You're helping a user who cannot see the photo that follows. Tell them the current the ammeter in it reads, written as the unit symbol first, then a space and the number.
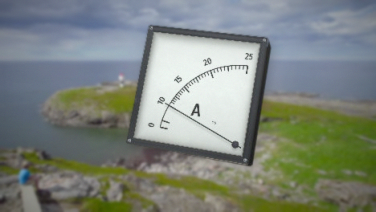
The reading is A 10
